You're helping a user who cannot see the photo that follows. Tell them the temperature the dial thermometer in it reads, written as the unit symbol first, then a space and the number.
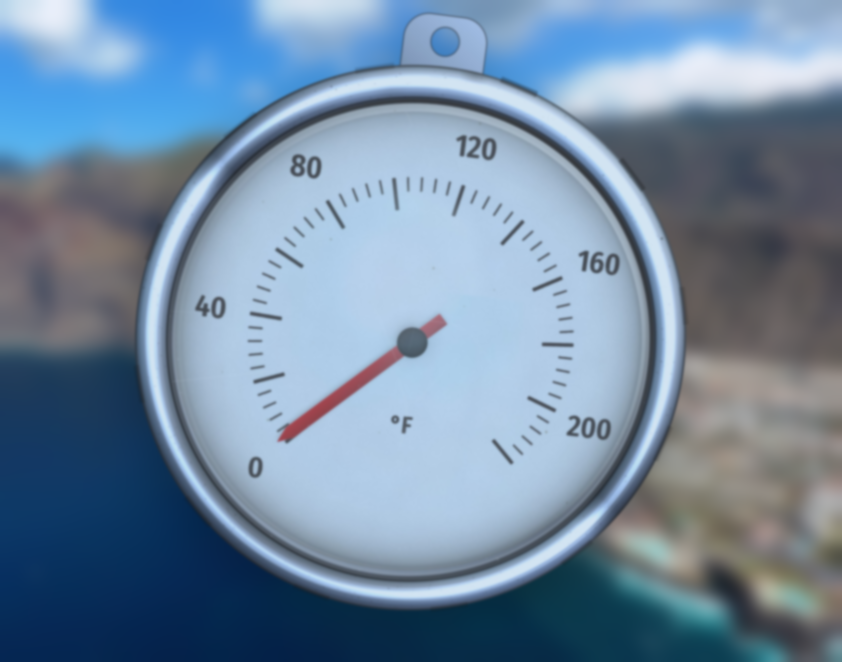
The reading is °F 2
